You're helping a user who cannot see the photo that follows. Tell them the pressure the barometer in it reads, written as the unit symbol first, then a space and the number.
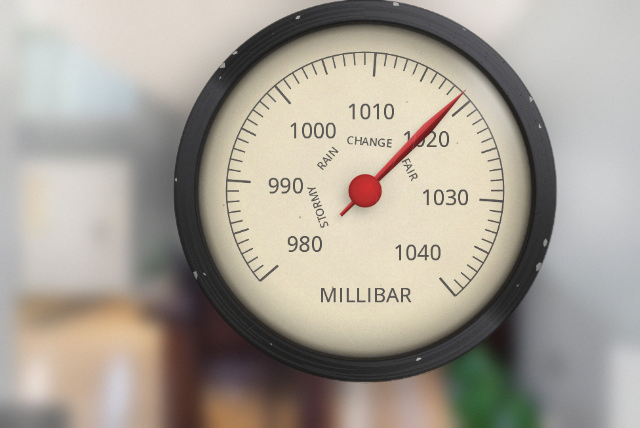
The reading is mbar 1019
